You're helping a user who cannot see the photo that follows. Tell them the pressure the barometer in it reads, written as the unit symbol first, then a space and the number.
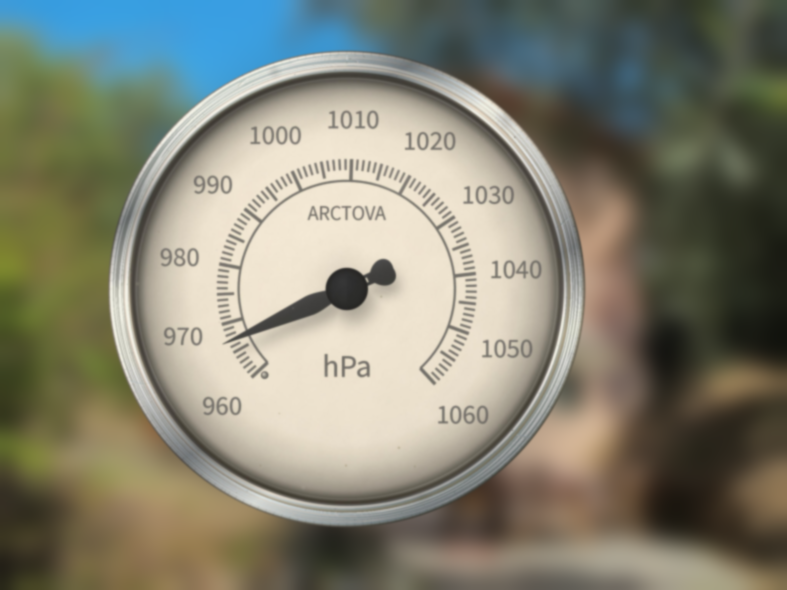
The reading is hPa 967
